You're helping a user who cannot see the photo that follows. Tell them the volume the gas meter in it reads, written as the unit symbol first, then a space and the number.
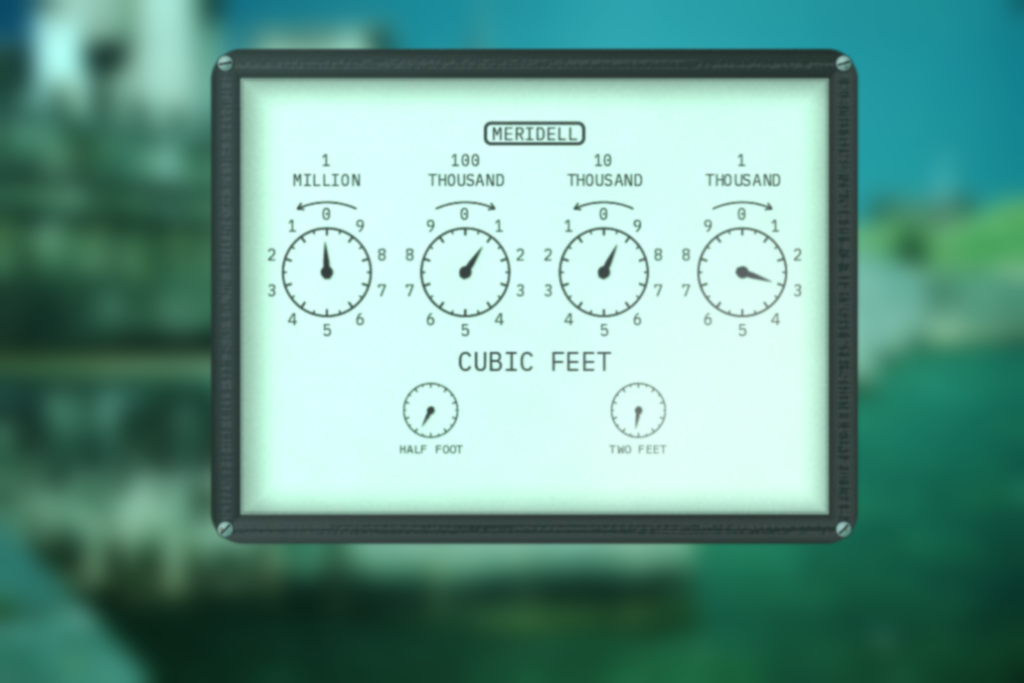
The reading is ft³ 9300
